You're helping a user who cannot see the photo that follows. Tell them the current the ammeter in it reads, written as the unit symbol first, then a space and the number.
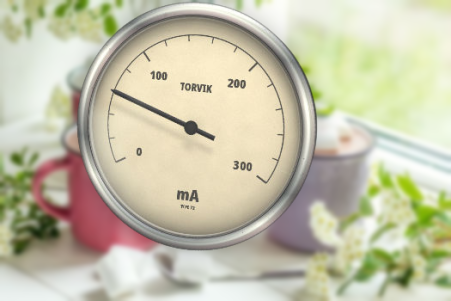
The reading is mA 60
